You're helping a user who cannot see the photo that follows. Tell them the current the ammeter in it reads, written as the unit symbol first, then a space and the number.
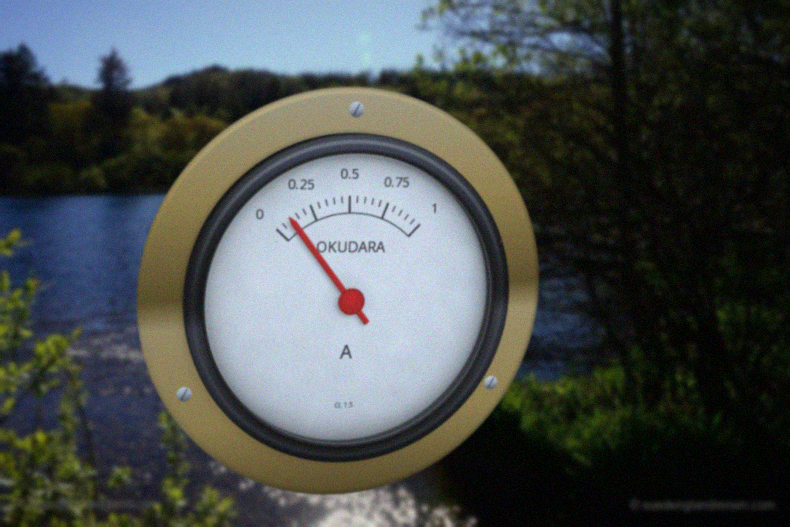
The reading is A 0.1
